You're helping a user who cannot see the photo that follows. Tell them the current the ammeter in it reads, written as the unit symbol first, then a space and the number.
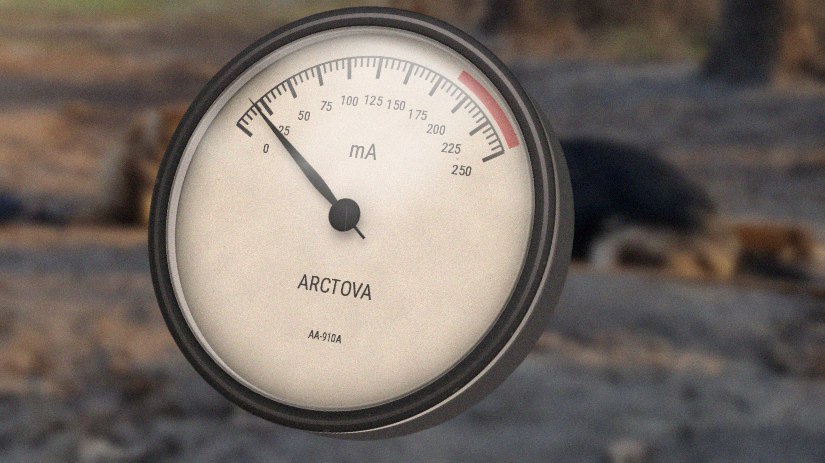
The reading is mA 20
